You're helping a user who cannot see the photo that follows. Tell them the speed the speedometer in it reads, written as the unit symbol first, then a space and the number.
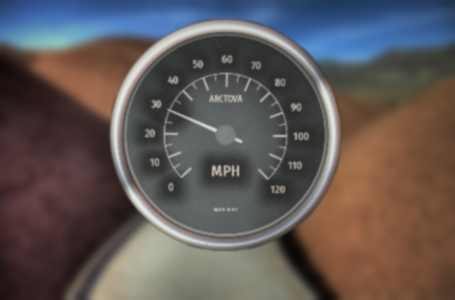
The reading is mph 30
